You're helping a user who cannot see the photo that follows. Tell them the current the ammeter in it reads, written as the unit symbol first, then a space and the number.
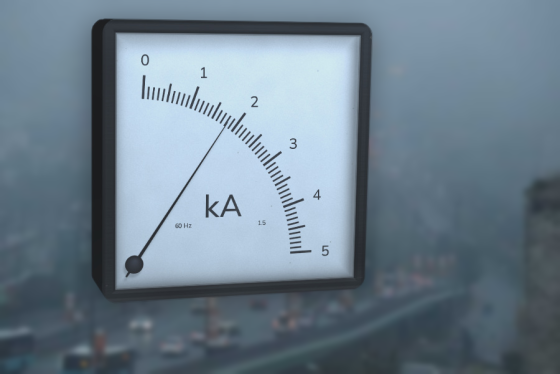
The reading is kA 1.8
